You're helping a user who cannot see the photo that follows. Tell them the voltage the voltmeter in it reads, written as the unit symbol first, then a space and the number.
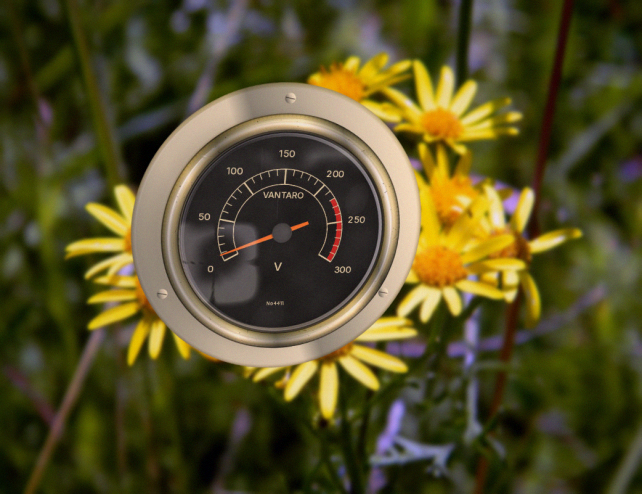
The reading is V 10
